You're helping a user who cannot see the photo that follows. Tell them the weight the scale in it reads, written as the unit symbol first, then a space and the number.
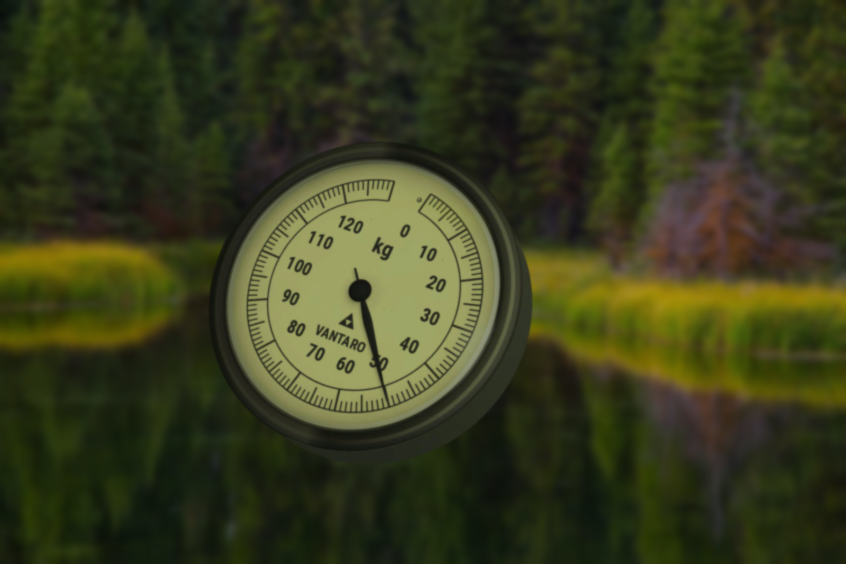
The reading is kg 50
